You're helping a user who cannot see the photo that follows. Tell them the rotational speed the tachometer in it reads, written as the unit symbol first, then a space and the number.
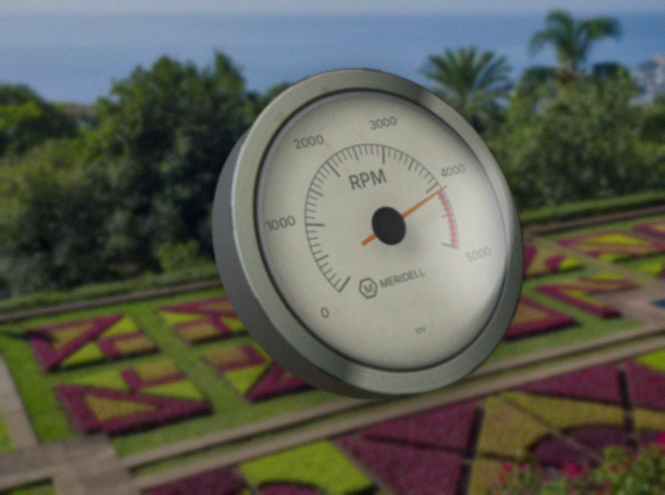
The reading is rpm 4100
